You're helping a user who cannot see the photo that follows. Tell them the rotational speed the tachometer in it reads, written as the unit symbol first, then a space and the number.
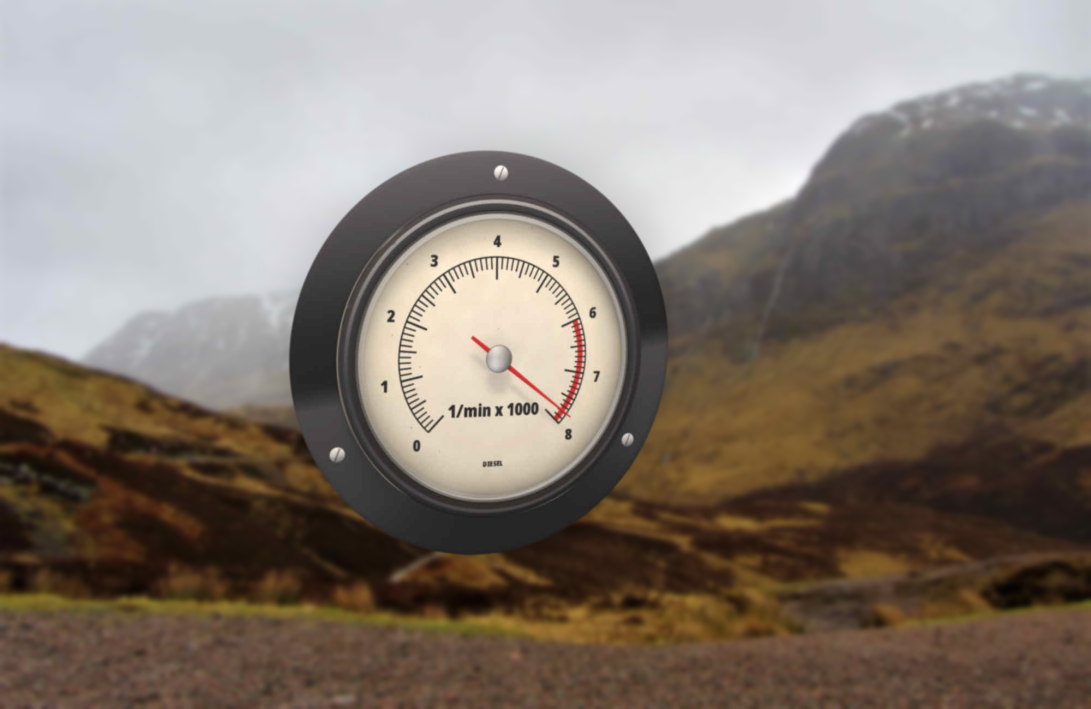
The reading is rpm 7800
